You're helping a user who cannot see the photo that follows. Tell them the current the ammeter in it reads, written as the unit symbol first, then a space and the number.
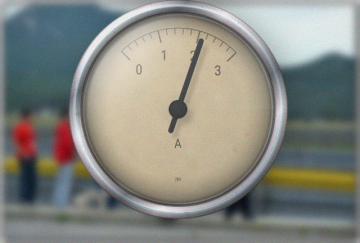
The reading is A 2.1
